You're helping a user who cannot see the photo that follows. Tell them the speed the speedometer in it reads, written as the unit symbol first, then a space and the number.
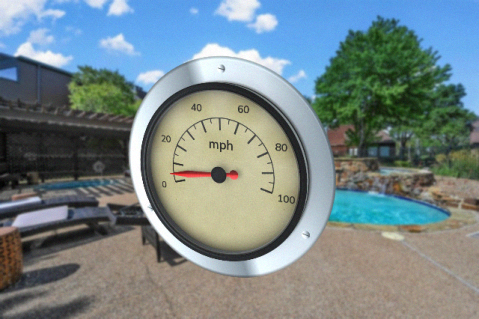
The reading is mph 5
